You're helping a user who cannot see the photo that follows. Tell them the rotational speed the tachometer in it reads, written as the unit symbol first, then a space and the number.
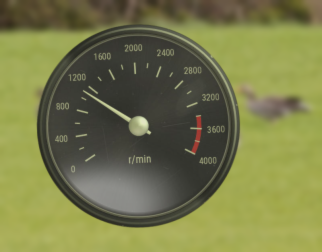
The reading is rpm 1100
